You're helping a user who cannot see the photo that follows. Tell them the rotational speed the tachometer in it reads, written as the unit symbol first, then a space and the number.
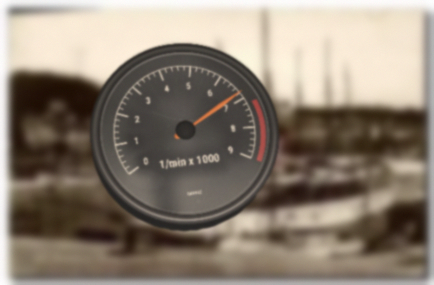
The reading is rpm 6800
